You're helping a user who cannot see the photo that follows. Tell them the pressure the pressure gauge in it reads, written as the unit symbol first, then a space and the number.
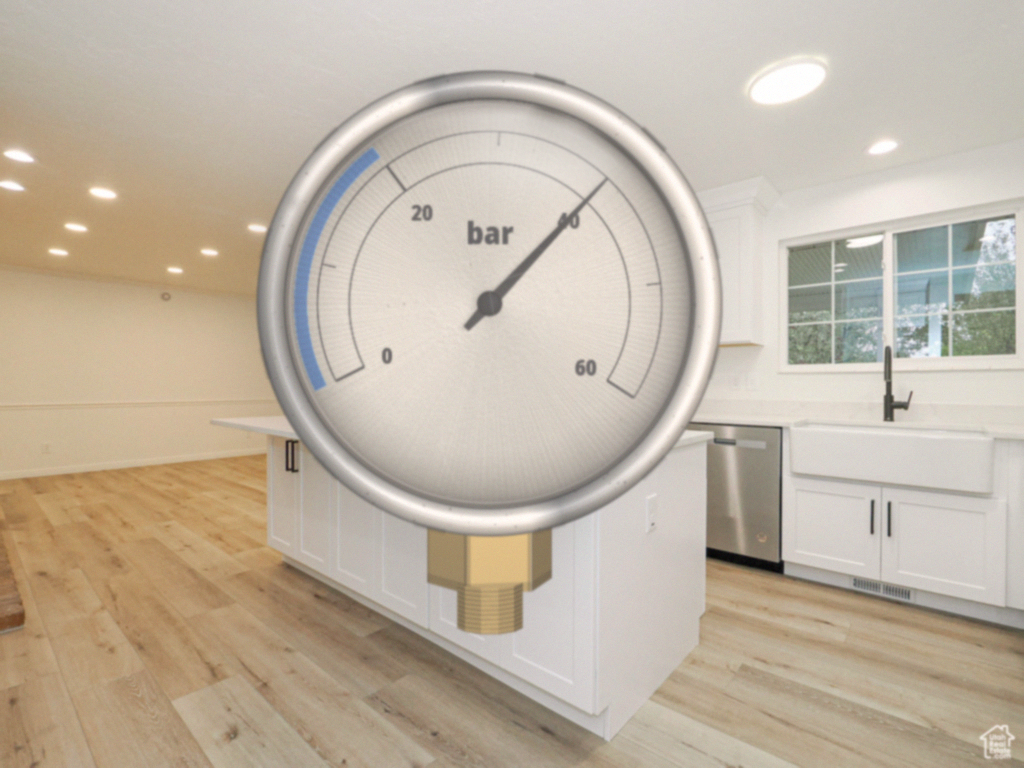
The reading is bar 40
